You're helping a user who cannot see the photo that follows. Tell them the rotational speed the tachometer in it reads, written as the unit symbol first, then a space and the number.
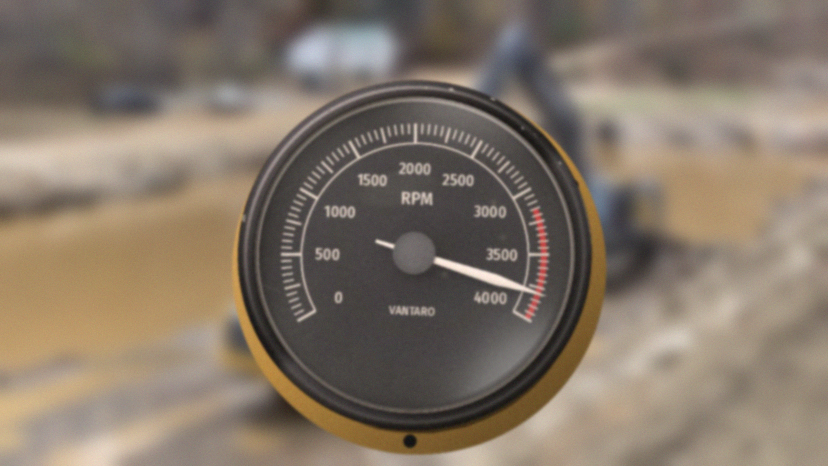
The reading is rpm 3800
